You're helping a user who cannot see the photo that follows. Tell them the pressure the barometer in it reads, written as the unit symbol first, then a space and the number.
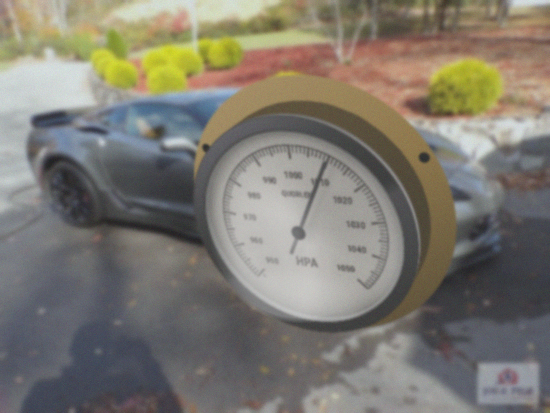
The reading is hPa 1010
